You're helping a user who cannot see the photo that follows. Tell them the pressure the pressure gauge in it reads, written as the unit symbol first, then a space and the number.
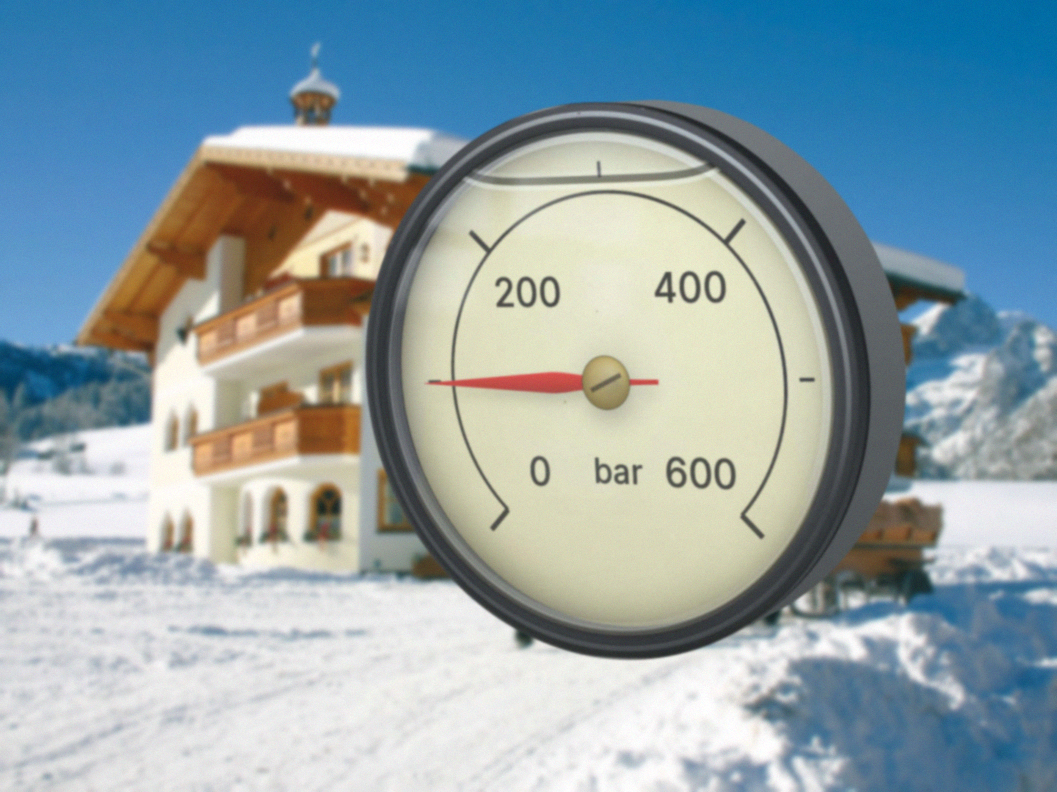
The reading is bar 100
